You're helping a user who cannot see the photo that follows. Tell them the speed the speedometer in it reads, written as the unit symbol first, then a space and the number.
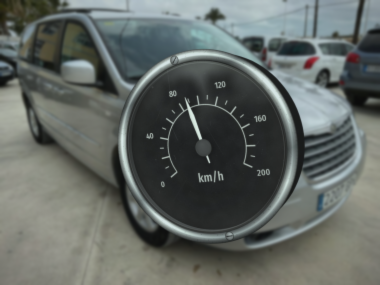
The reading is km/h 90
